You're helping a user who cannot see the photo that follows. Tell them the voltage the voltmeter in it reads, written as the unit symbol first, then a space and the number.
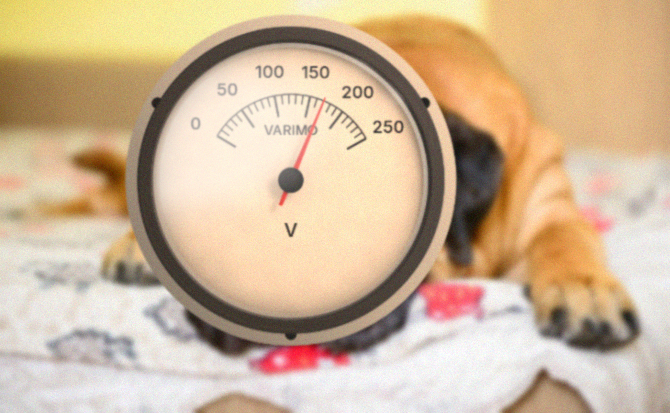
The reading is V 170
